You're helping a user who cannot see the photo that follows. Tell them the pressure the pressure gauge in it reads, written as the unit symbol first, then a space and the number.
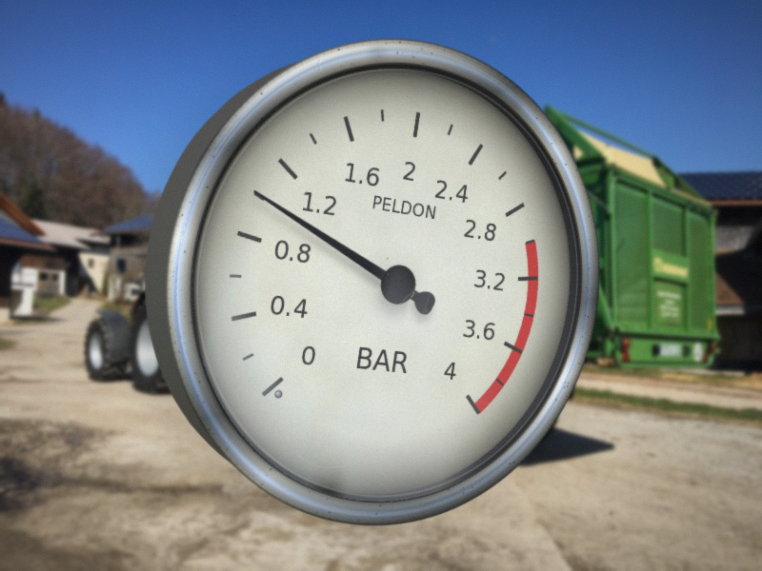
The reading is bar 1
